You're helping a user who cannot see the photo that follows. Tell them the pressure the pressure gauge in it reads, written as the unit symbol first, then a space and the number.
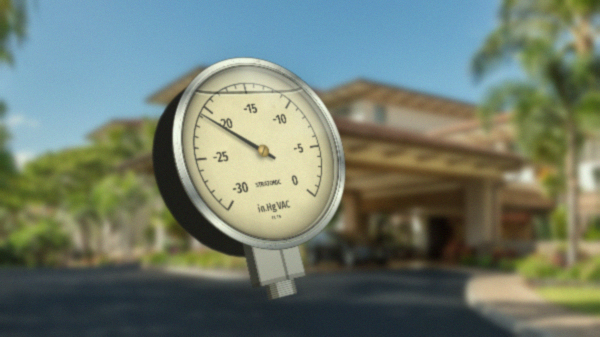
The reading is inHg -21
